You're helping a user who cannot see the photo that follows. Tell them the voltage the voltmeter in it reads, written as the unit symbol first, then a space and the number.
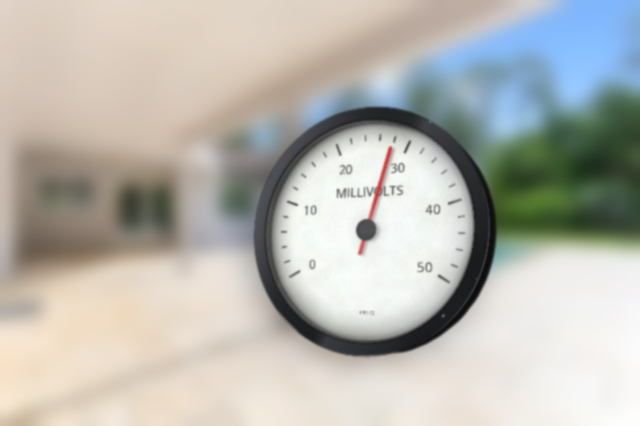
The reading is mV 28
